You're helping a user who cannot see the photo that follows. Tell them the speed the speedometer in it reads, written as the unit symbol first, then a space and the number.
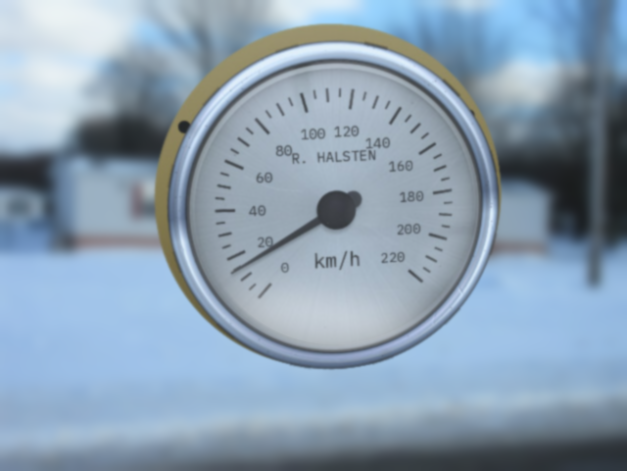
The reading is km/h 15
